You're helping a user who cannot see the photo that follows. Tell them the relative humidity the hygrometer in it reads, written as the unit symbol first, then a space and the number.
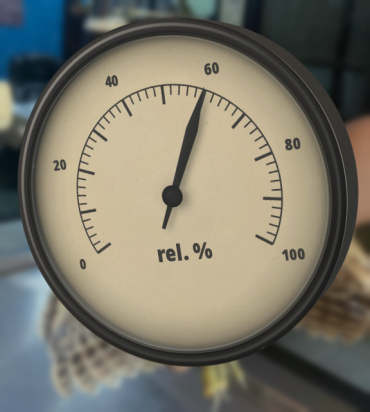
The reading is % 60
